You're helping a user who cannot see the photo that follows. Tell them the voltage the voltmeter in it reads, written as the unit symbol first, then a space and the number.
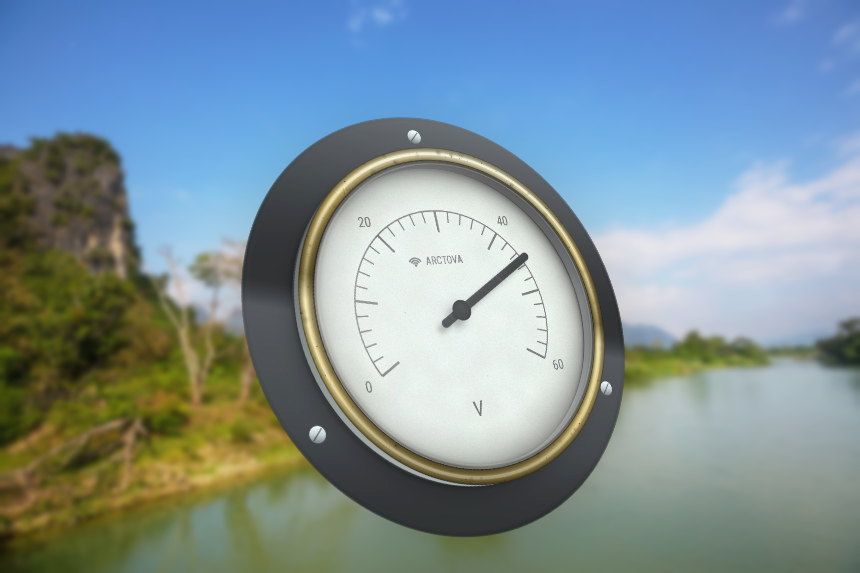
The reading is V 45
